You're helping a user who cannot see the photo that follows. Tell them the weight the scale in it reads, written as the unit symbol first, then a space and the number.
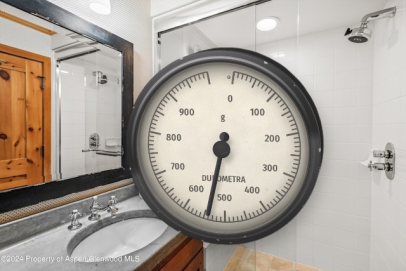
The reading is g 540
